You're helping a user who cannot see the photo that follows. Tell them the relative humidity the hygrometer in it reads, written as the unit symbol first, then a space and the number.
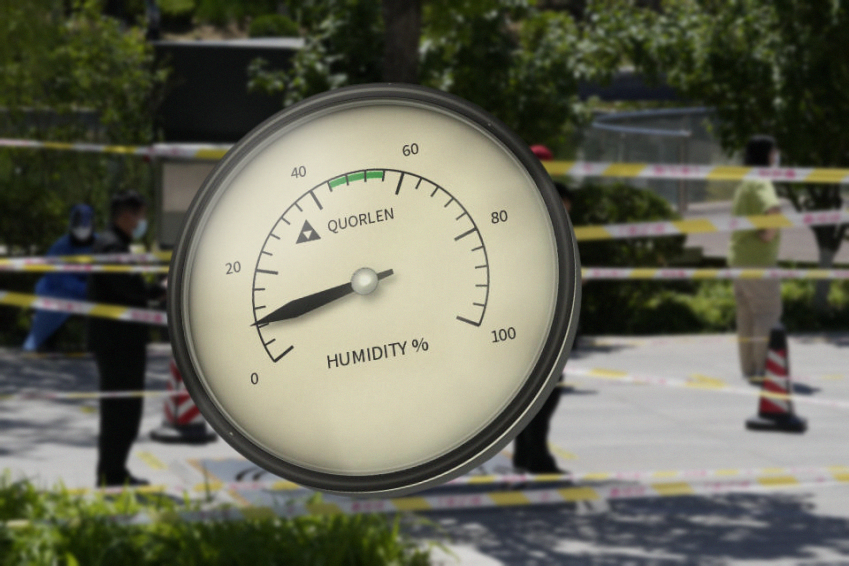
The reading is % 8
